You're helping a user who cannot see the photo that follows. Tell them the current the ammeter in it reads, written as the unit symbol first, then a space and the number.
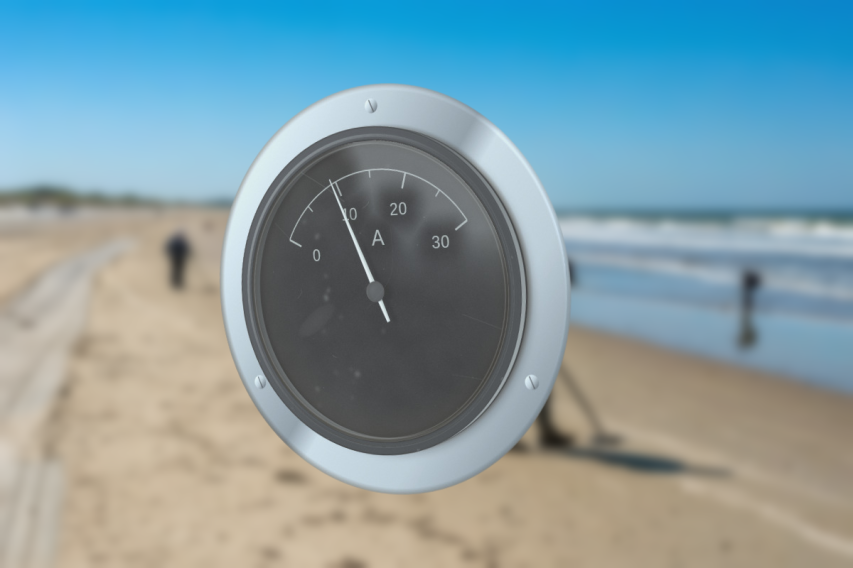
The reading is A 10
